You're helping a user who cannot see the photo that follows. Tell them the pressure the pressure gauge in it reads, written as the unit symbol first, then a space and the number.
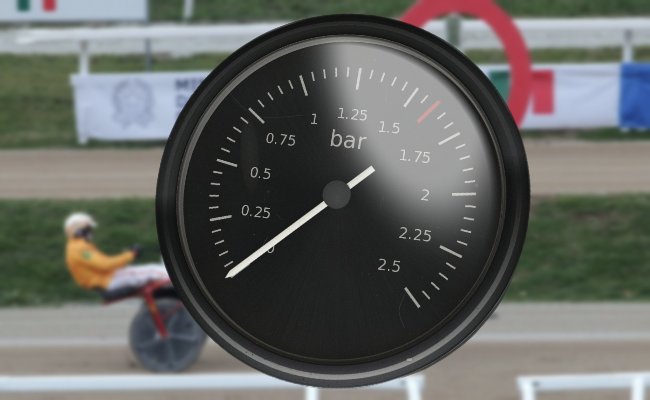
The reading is bar 0
